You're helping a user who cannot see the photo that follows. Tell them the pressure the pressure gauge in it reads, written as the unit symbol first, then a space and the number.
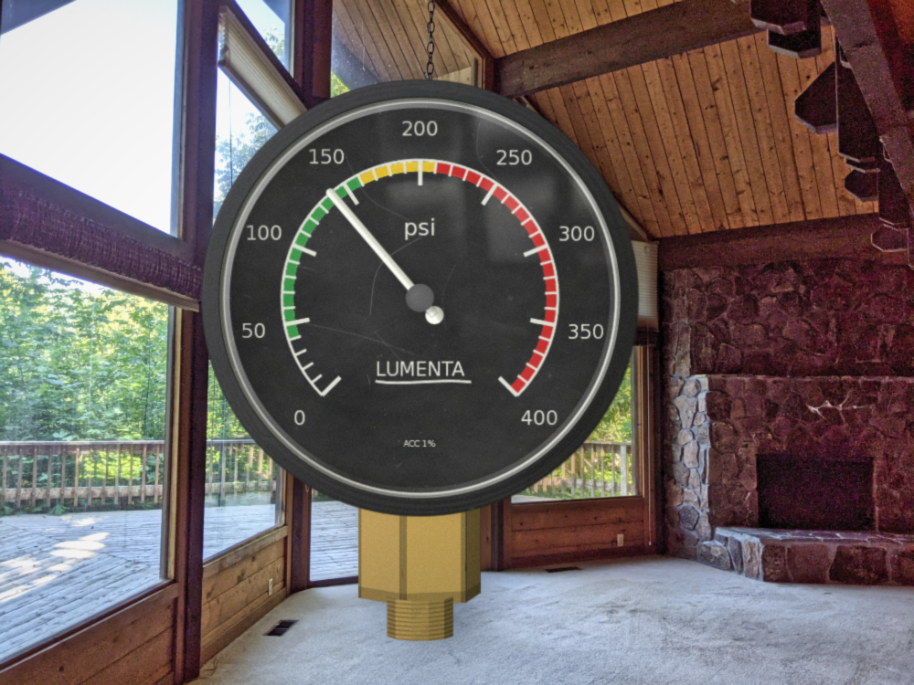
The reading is psi 140
